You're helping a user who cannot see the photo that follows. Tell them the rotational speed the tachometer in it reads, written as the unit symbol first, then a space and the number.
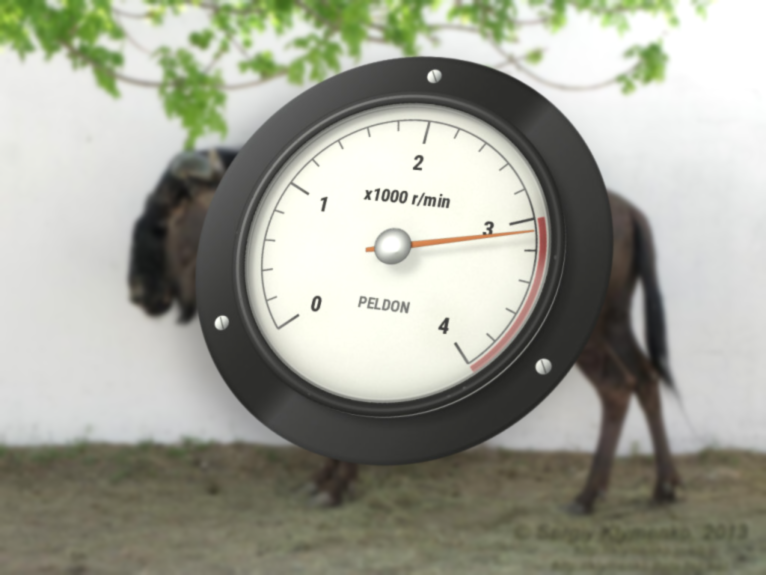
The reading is rpm 3100
